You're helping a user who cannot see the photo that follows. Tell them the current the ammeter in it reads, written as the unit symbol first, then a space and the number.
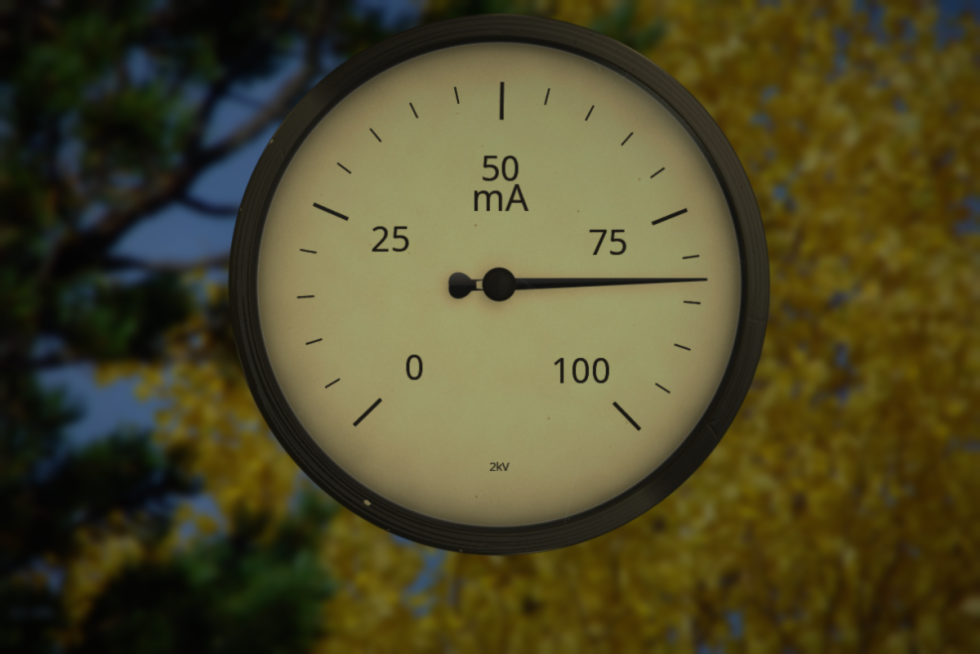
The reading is mA 82.5
